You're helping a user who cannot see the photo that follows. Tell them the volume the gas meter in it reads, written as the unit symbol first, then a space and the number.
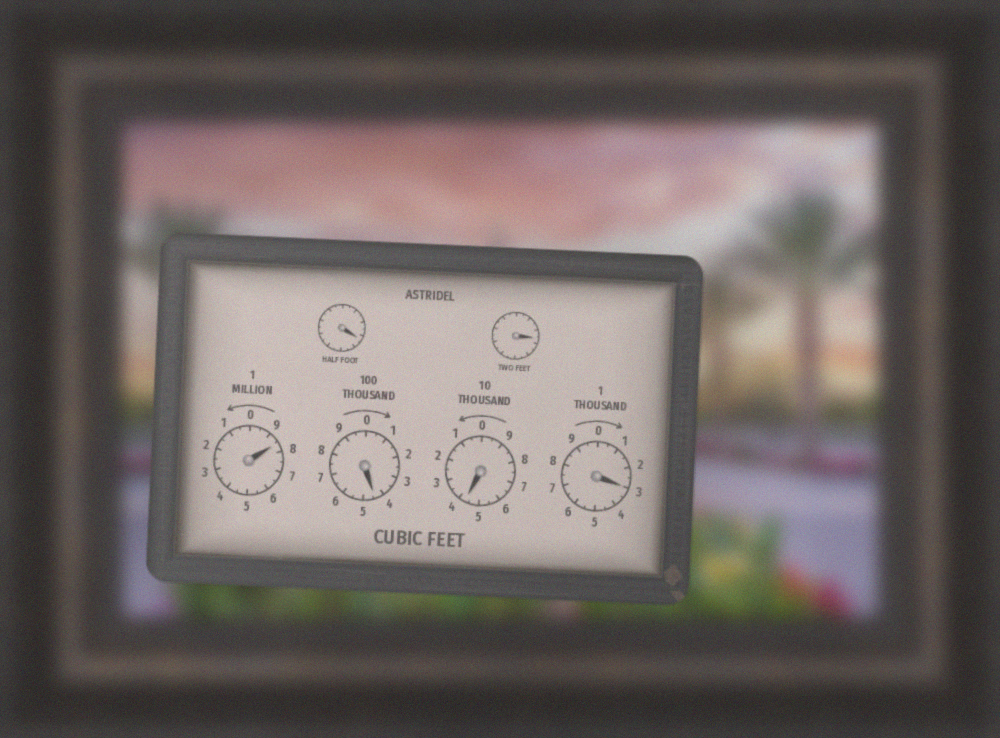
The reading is ft³ 844300
